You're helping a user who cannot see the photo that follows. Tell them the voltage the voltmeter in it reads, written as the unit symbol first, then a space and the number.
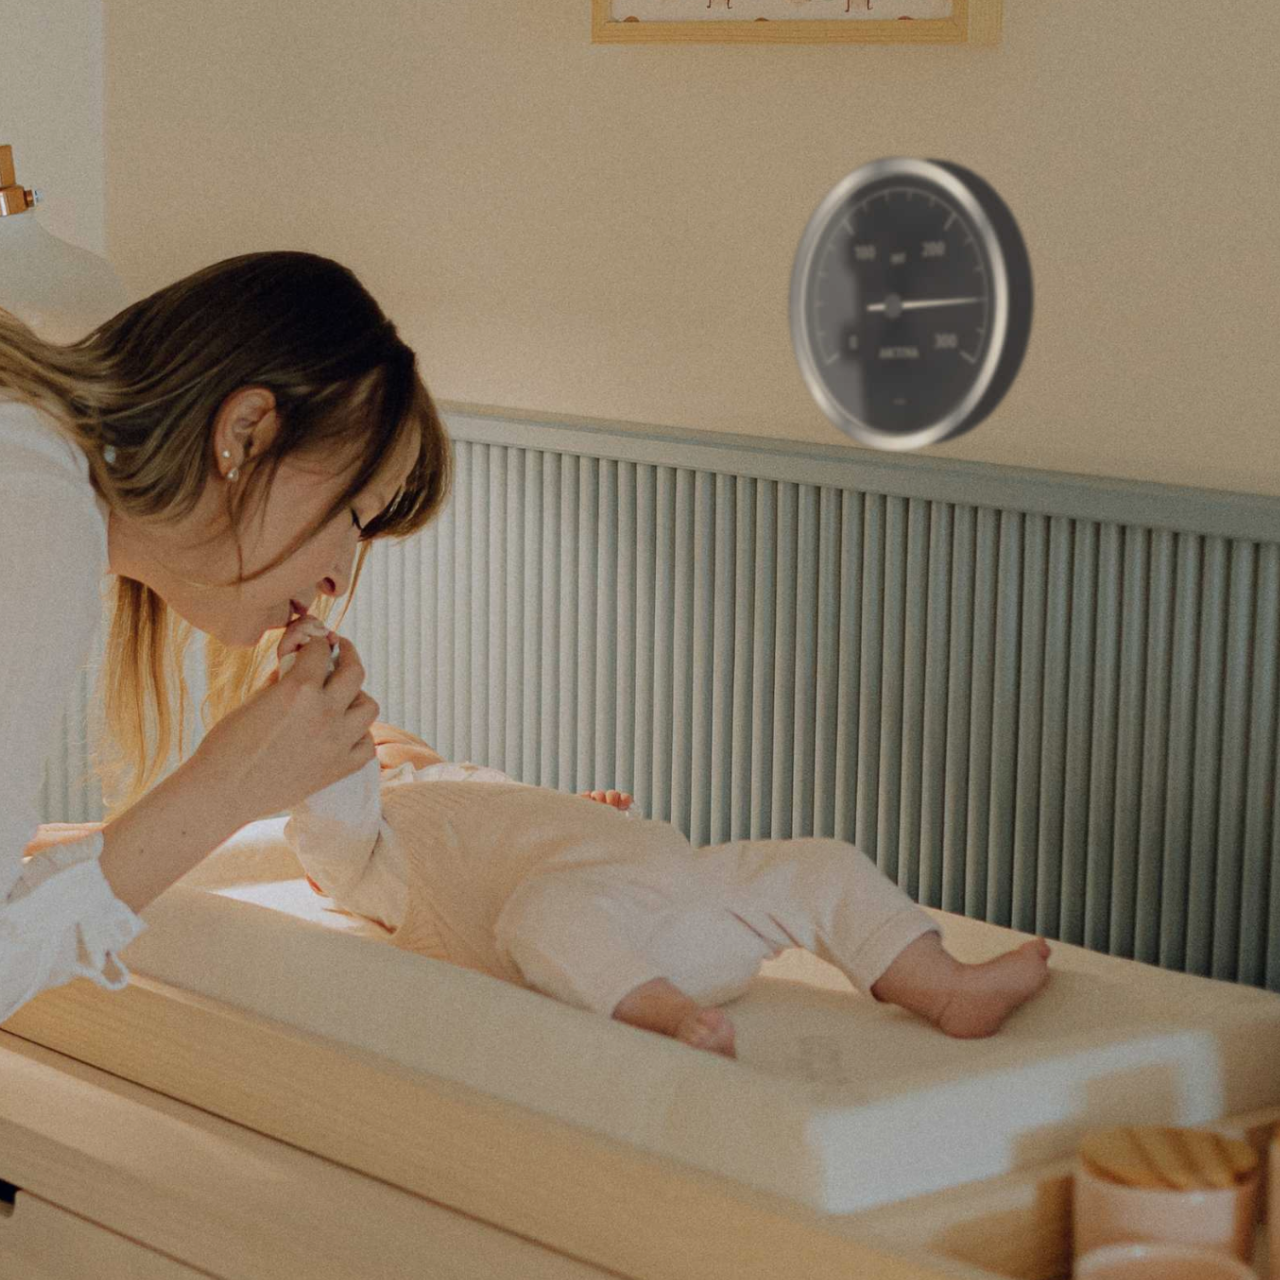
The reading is mV 260
